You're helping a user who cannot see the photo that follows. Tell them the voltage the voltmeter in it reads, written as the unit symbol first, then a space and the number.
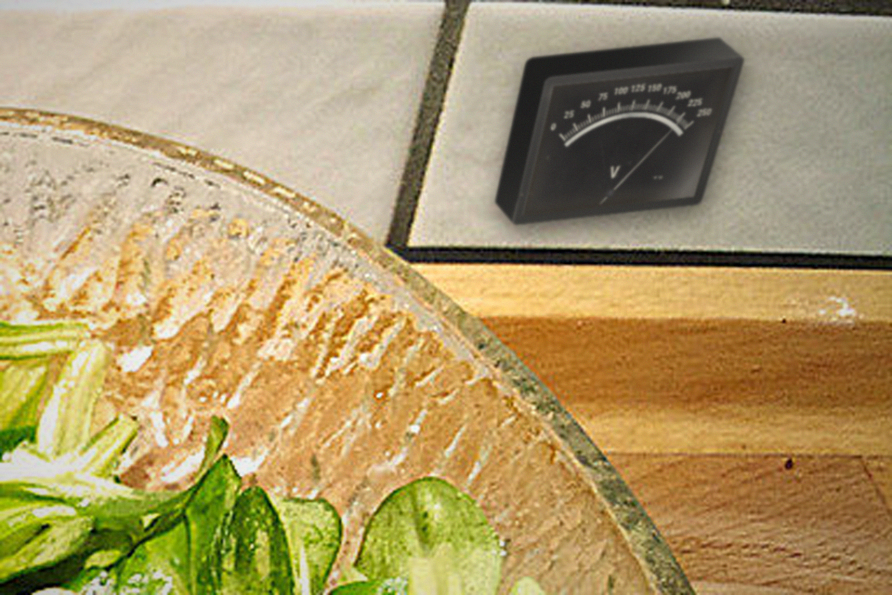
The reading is V 225
